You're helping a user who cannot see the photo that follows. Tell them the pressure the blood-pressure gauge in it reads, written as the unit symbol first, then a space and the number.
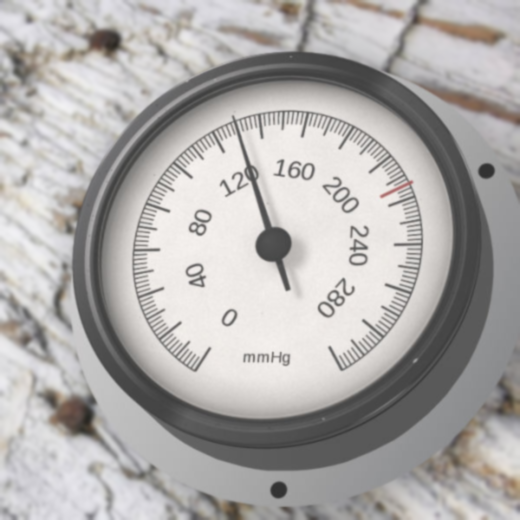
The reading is mmHg 130
